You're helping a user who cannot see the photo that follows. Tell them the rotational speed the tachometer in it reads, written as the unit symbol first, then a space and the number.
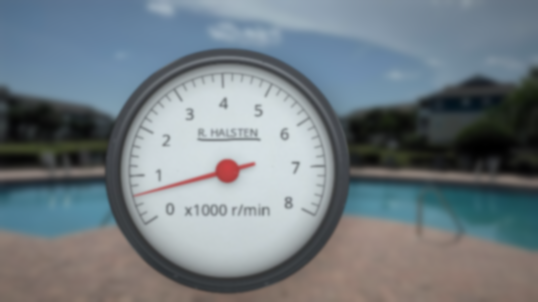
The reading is rpm 600
